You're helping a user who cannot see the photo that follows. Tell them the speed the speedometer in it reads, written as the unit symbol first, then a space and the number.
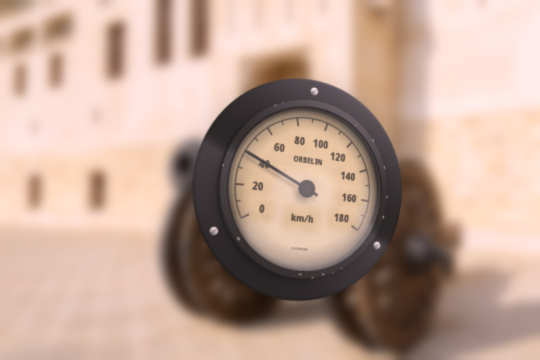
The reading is km/h 40
